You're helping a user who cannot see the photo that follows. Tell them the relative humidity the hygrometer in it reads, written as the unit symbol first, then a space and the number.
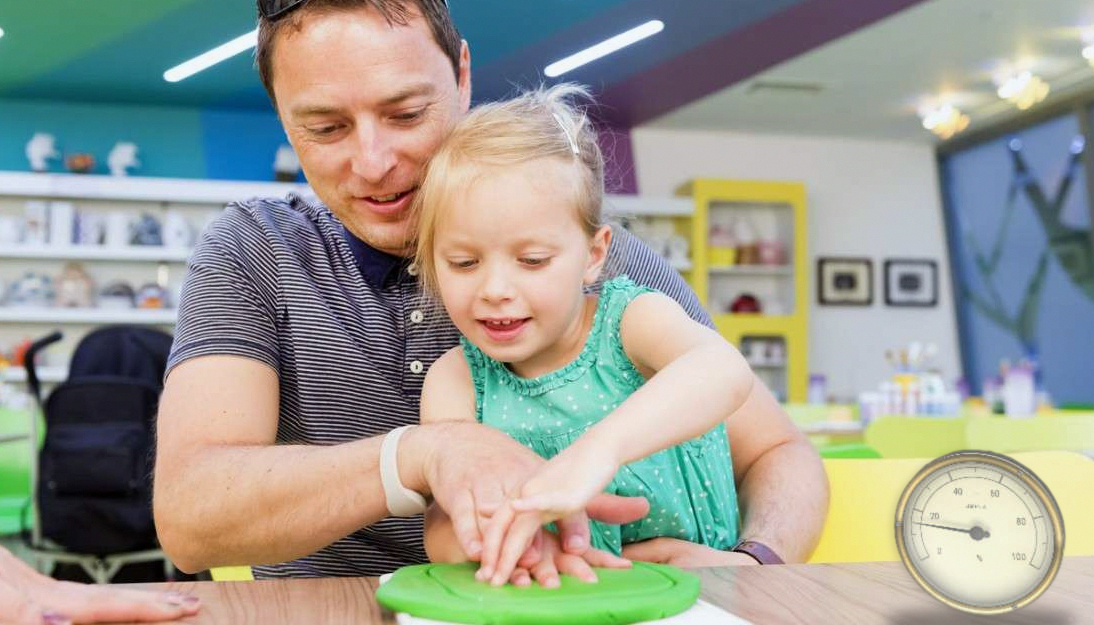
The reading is % 15
